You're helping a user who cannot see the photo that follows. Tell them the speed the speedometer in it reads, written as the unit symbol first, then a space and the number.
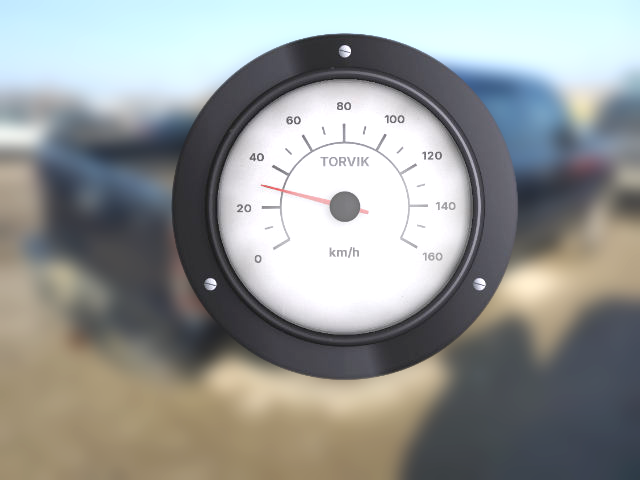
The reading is km/h 30
